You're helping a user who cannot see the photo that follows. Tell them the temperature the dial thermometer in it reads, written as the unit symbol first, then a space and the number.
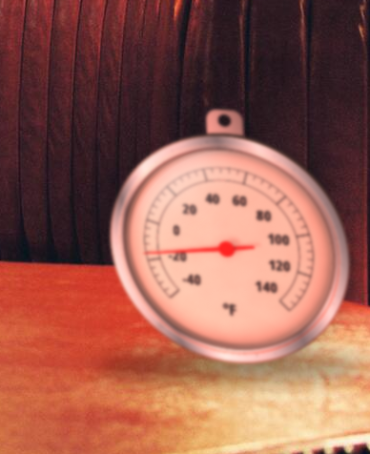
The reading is °F -16
